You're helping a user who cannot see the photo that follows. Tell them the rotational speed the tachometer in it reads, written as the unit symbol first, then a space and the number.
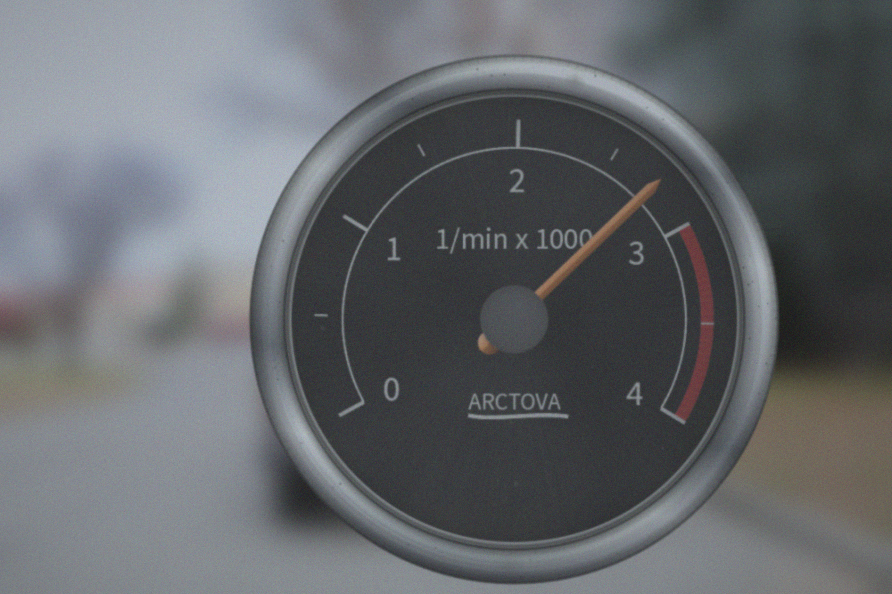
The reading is rpm 2750
